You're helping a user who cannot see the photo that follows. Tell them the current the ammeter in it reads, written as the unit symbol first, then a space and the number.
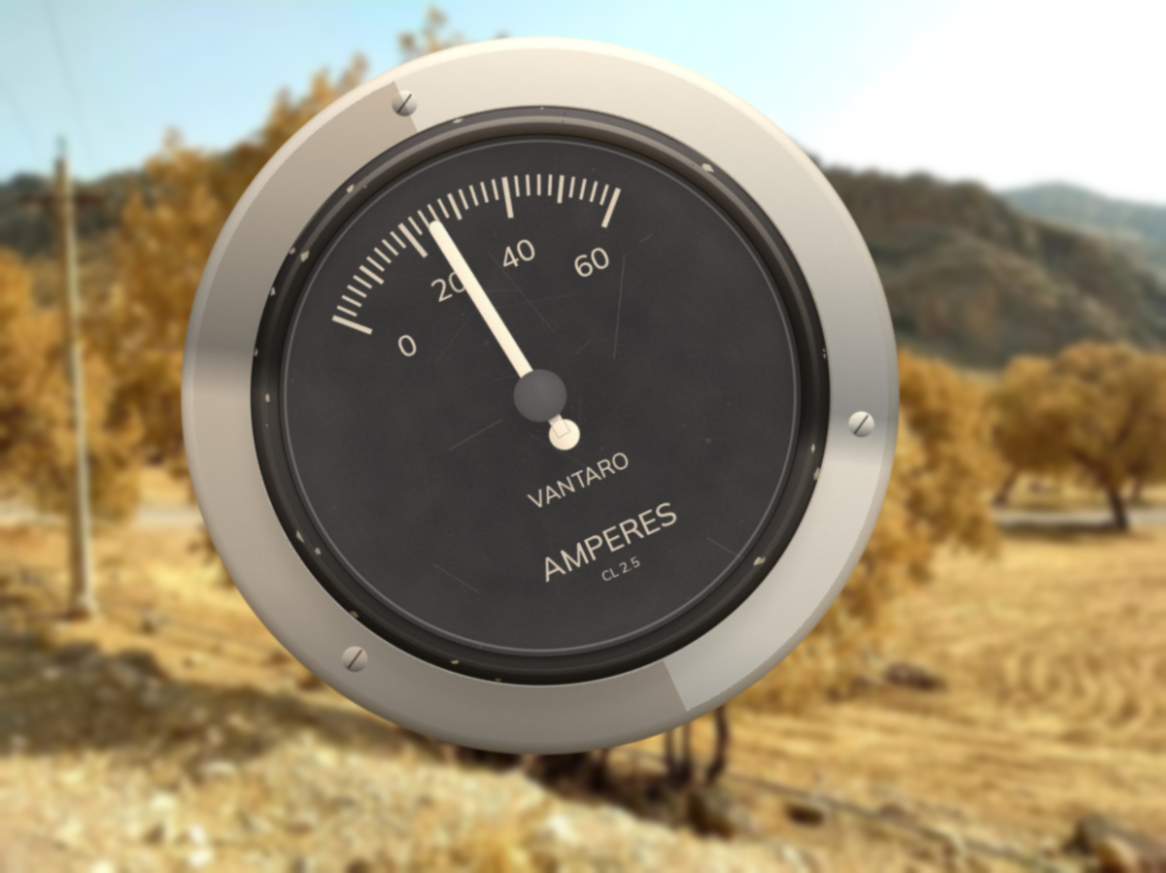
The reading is A 25
